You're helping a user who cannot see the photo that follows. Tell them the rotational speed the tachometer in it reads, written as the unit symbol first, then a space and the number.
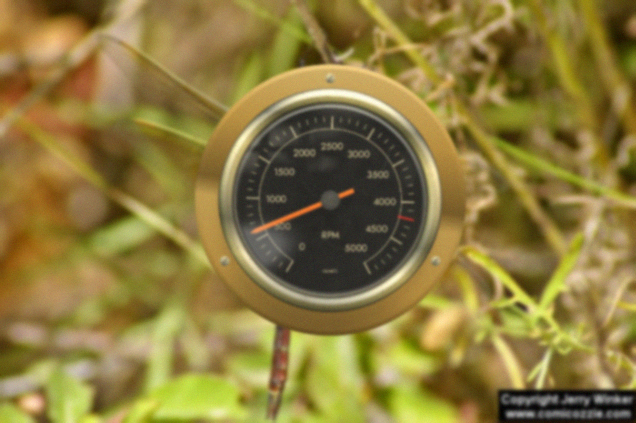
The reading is rpm 600
